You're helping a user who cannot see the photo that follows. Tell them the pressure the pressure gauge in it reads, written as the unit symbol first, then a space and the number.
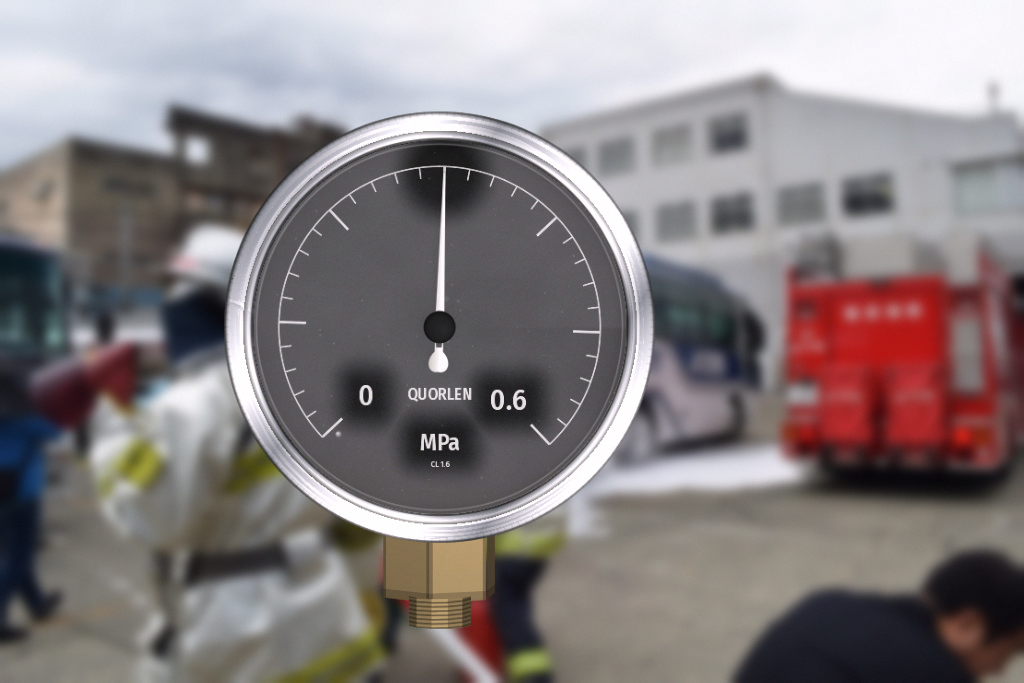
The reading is MPa 0.3
